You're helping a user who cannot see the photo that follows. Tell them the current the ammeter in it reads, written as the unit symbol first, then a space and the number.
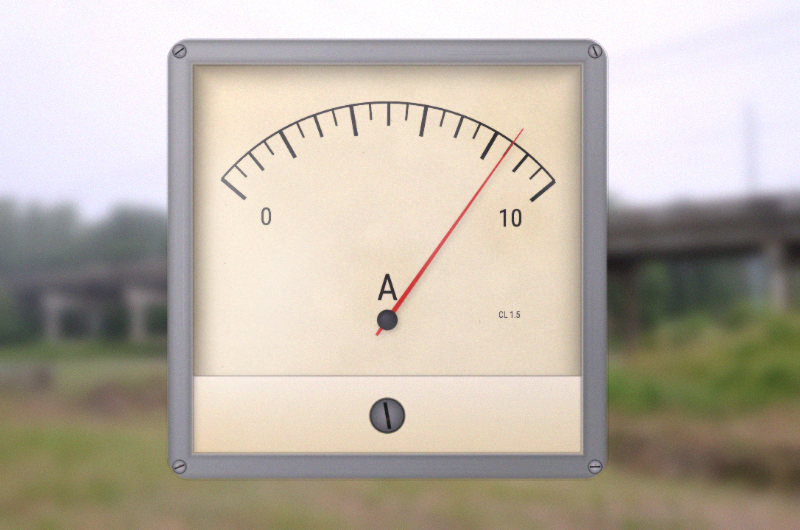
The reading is A 8.5
